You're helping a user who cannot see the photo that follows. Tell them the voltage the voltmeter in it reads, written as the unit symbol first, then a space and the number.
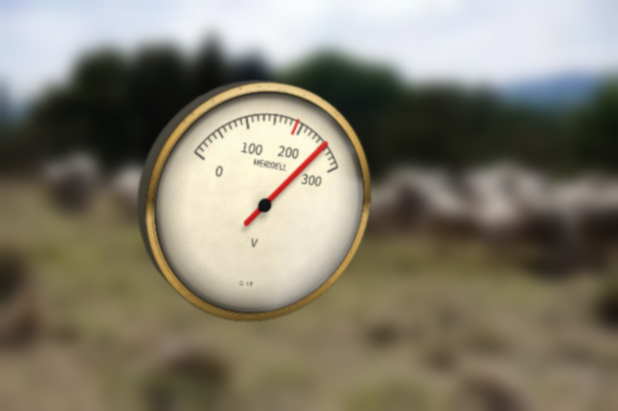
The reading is V 250
